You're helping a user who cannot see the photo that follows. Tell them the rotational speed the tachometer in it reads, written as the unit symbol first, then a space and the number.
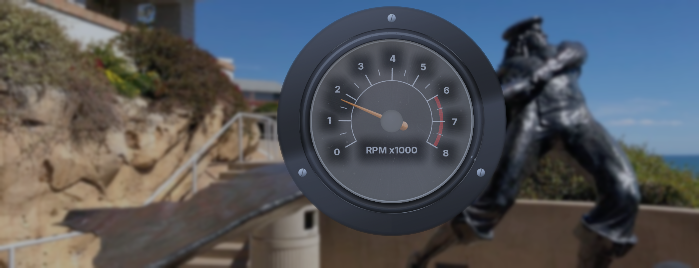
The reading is rpm 1750
